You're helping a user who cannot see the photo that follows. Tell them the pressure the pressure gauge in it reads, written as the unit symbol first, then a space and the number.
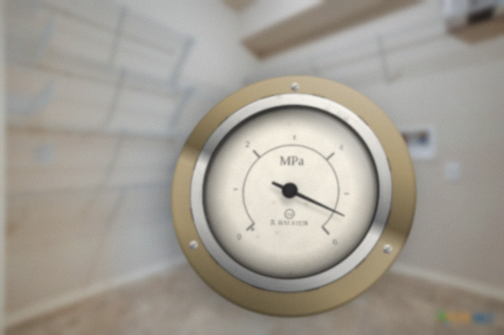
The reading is MPa 5.5
